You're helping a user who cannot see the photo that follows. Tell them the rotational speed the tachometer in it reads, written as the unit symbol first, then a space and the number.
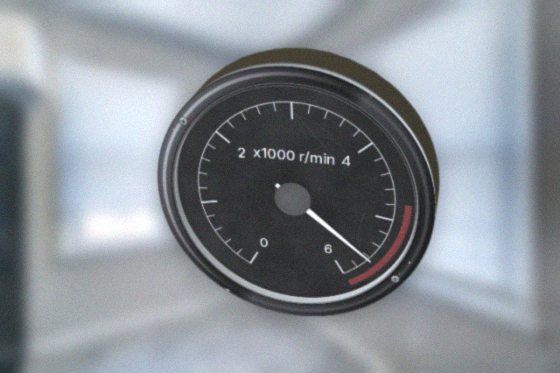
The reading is rpm 5600
